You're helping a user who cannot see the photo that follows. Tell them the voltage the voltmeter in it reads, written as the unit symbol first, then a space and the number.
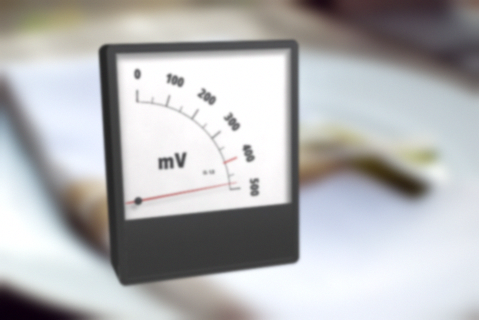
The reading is mV 475
